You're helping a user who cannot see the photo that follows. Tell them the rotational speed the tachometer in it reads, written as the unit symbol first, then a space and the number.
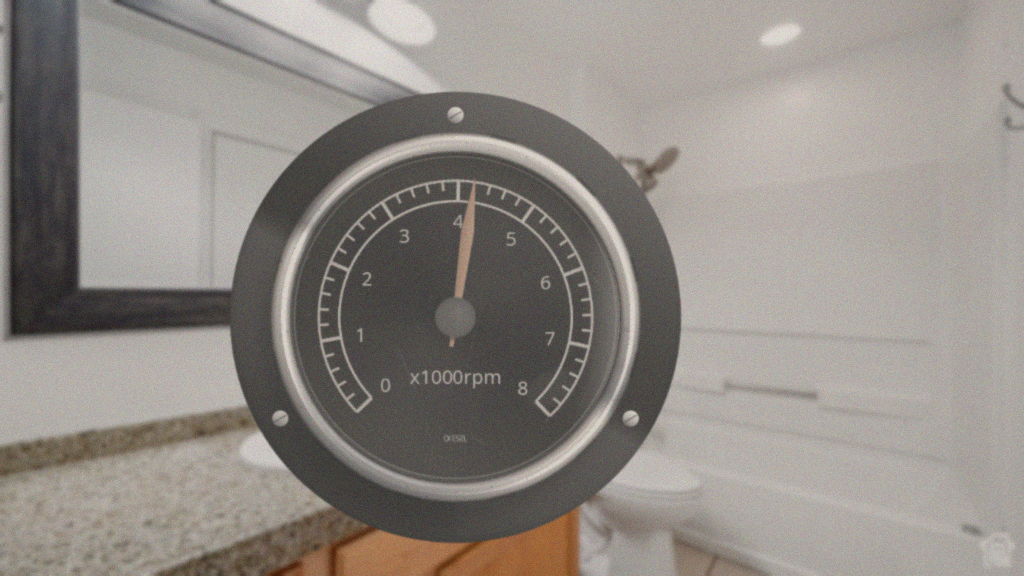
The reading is rpm 4200
